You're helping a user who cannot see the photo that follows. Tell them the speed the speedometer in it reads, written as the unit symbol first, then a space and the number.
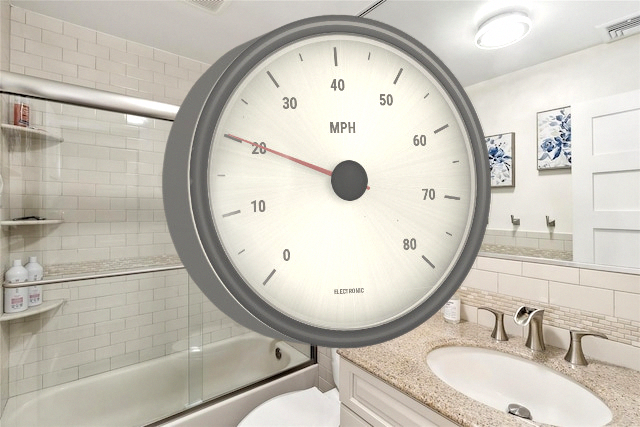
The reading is mph 20
